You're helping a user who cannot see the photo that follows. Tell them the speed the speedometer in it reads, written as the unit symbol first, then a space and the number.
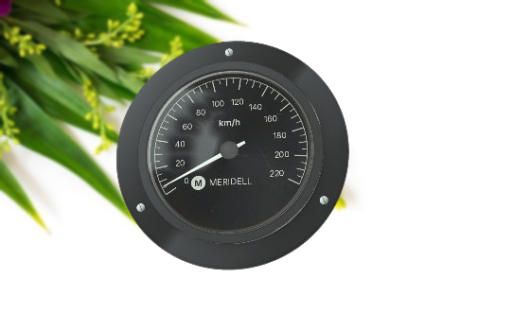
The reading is km/h 5
